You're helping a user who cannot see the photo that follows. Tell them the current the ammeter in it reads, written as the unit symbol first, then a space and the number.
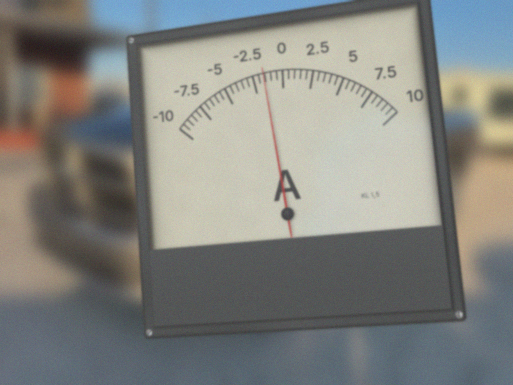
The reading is A -1.5
